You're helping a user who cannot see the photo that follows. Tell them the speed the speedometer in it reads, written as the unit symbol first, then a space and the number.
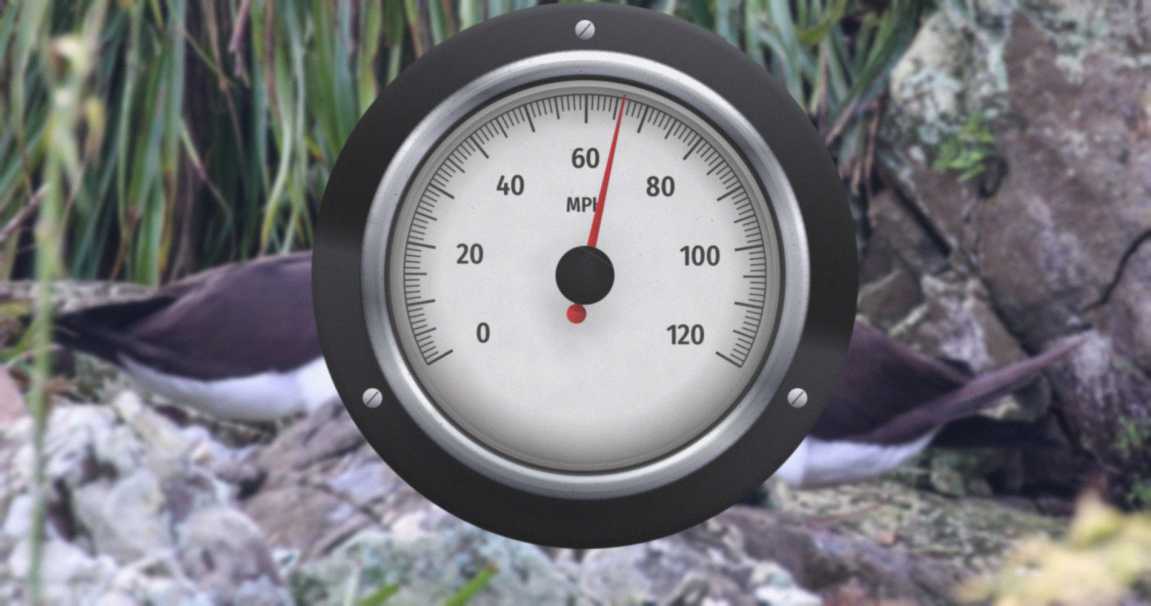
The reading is mph 66
